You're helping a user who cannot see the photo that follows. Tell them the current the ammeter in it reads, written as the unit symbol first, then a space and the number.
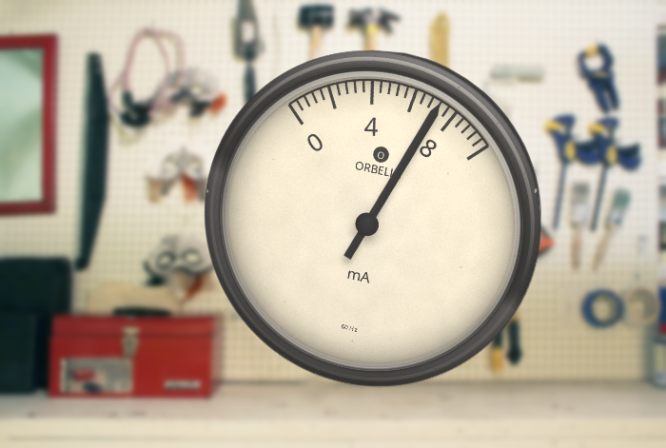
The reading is mA 7.2
